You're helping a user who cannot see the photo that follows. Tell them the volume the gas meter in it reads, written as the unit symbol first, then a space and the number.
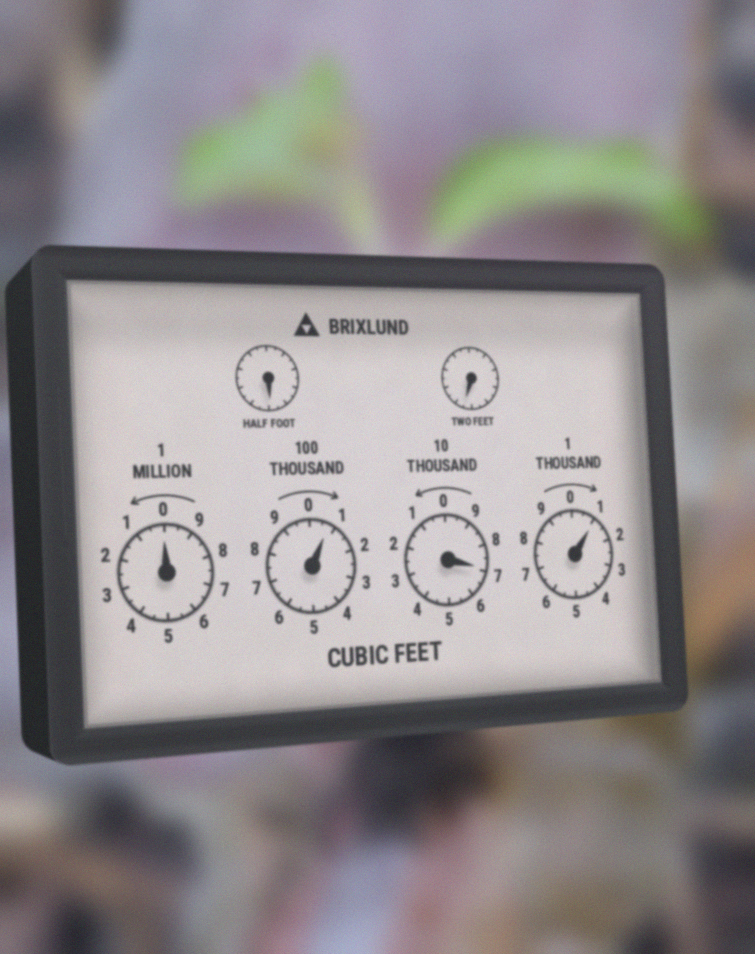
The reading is ft³ 7100
